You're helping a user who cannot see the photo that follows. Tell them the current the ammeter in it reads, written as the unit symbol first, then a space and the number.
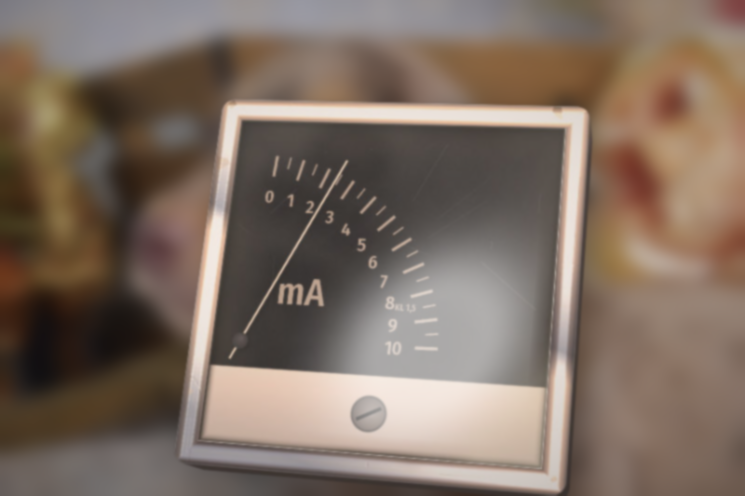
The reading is mA 2.5
